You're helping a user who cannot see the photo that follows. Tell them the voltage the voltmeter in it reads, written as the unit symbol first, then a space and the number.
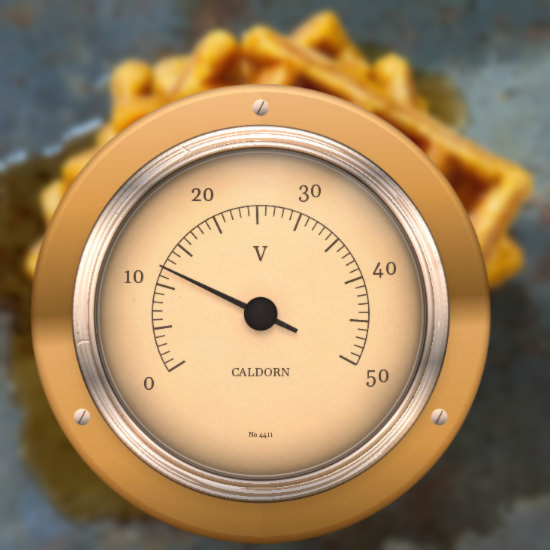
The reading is V 12
